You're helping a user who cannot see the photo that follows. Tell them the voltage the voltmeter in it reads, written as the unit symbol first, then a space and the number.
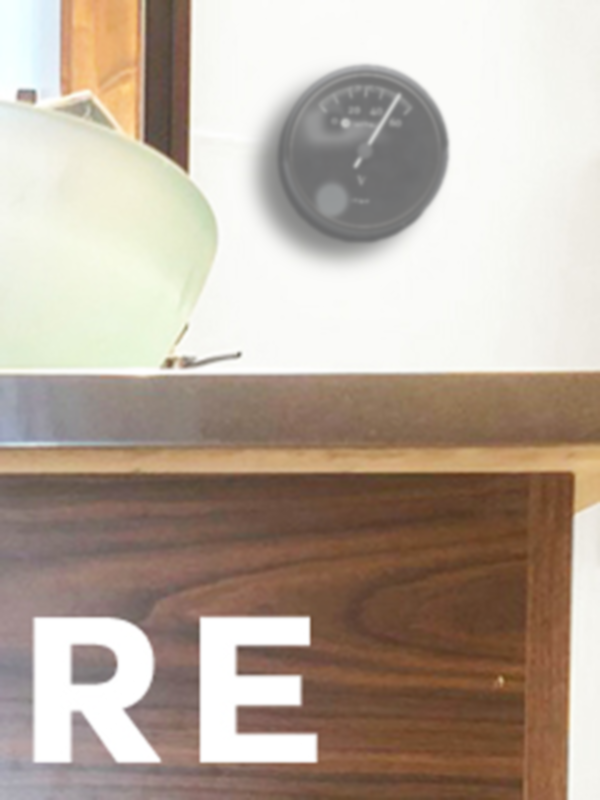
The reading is V 50
